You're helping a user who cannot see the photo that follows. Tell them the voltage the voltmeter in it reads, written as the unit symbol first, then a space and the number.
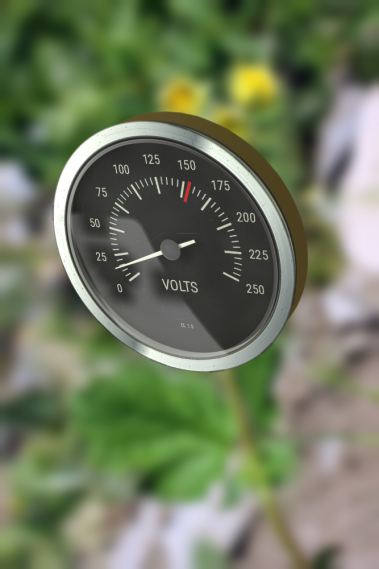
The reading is V 15
